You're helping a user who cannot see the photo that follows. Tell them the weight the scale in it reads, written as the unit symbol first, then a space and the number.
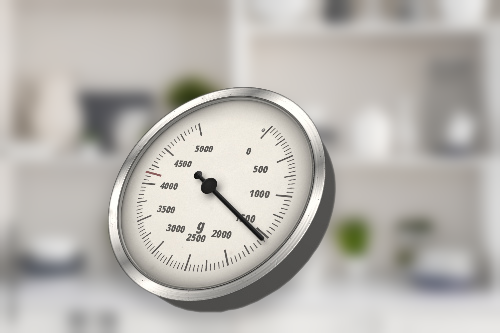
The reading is g 1550
